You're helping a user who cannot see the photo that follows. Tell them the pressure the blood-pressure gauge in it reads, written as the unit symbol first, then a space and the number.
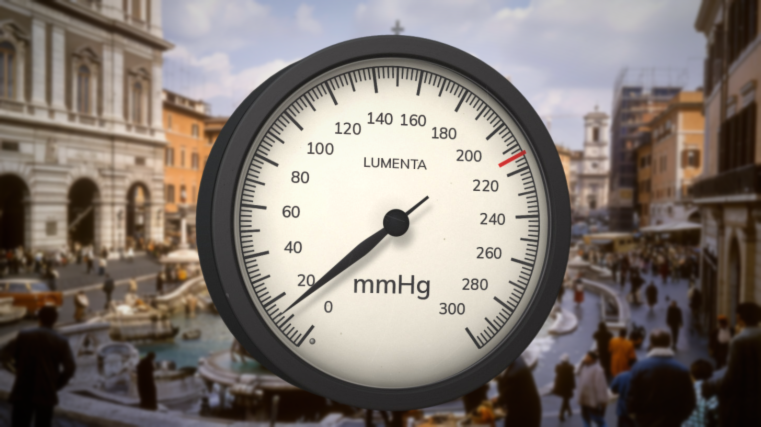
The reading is mmHg 14
